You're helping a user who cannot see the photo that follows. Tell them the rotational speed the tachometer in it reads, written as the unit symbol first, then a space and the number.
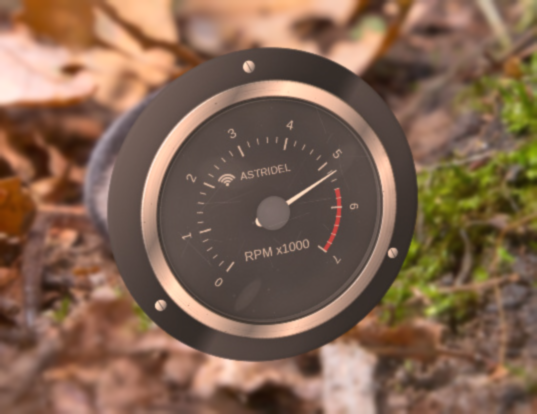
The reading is rpm 5200
